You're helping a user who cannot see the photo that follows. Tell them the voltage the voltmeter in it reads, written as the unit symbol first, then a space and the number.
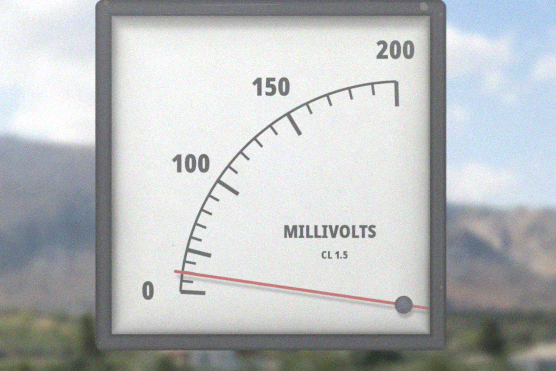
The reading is mV 30
